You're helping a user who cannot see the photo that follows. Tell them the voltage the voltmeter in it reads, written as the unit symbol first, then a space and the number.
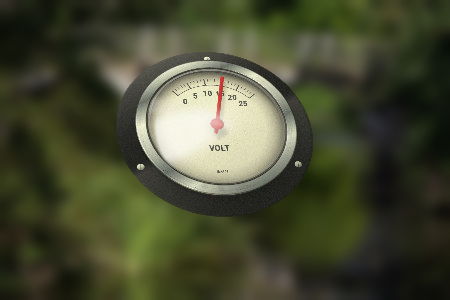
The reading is V 15
